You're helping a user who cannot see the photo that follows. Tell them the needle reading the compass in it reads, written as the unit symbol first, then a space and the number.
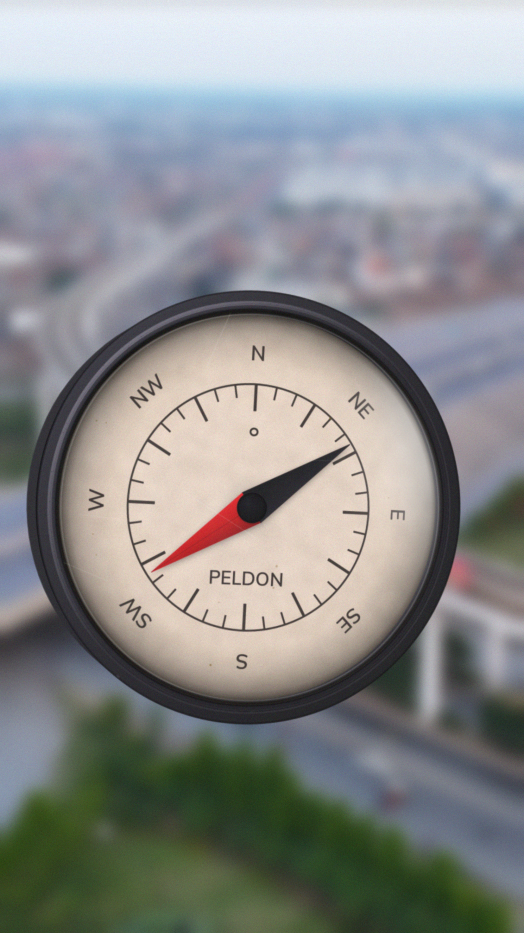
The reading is ° 235
